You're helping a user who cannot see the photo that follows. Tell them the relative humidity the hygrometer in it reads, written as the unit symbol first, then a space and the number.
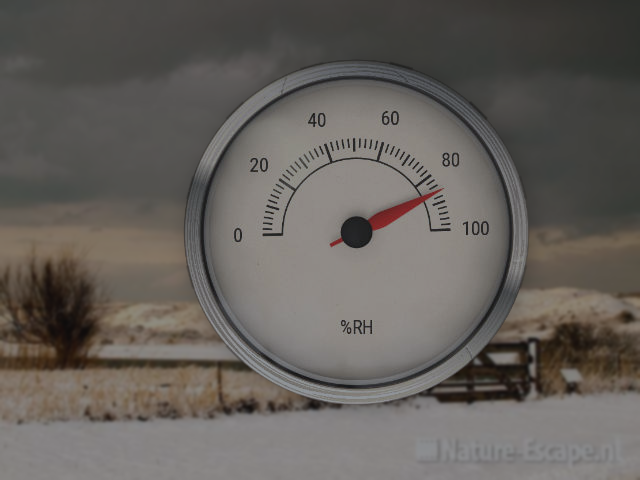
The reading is % 86
